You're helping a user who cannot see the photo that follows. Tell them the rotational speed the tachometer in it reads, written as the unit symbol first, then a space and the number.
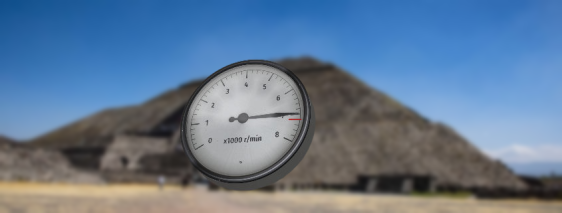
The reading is rpm 7000
